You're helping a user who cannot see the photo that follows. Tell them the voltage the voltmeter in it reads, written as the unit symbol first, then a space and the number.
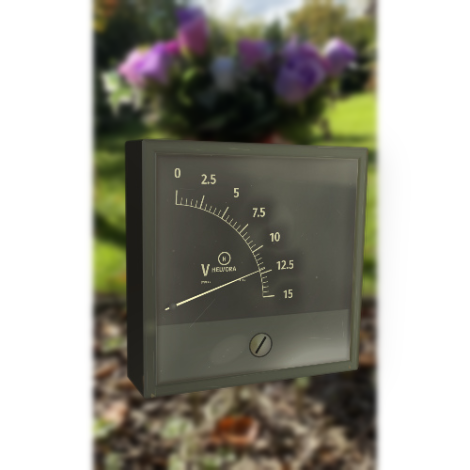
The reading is V 12
